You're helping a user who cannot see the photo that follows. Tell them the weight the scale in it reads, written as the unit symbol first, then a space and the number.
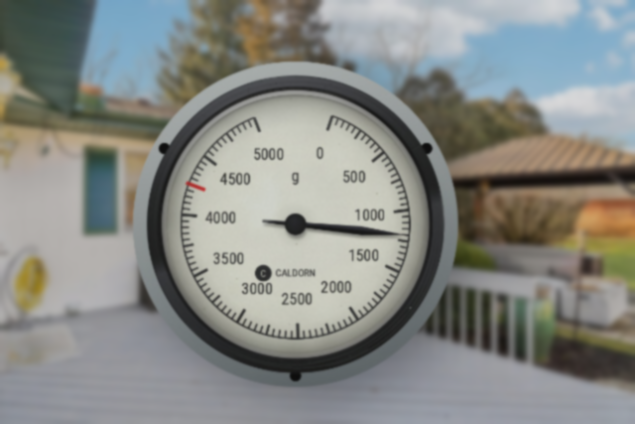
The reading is g 1200
